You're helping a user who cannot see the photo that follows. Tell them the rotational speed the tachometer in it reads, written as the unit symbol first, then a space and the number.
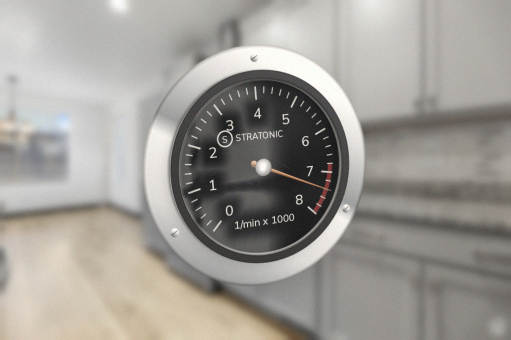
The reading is rpm 7400
